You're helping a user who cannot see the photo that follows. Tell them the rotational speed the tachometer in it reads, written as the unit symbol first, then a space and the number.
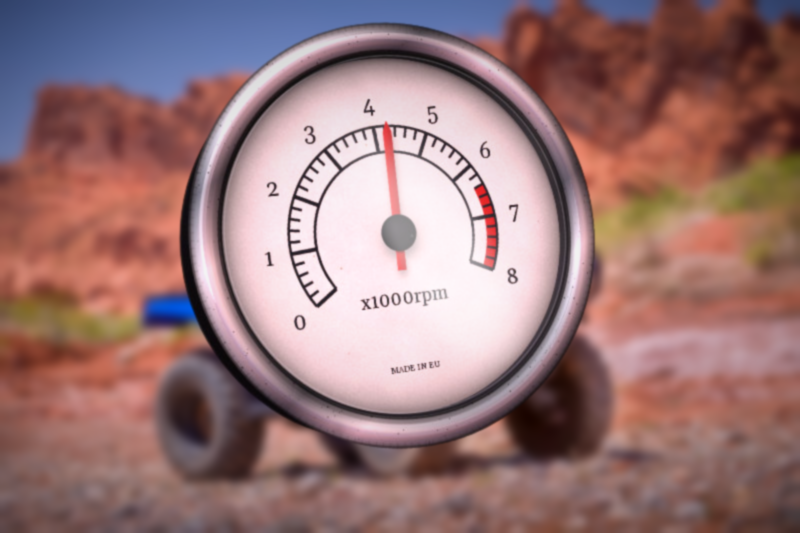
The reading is rpm 4200
